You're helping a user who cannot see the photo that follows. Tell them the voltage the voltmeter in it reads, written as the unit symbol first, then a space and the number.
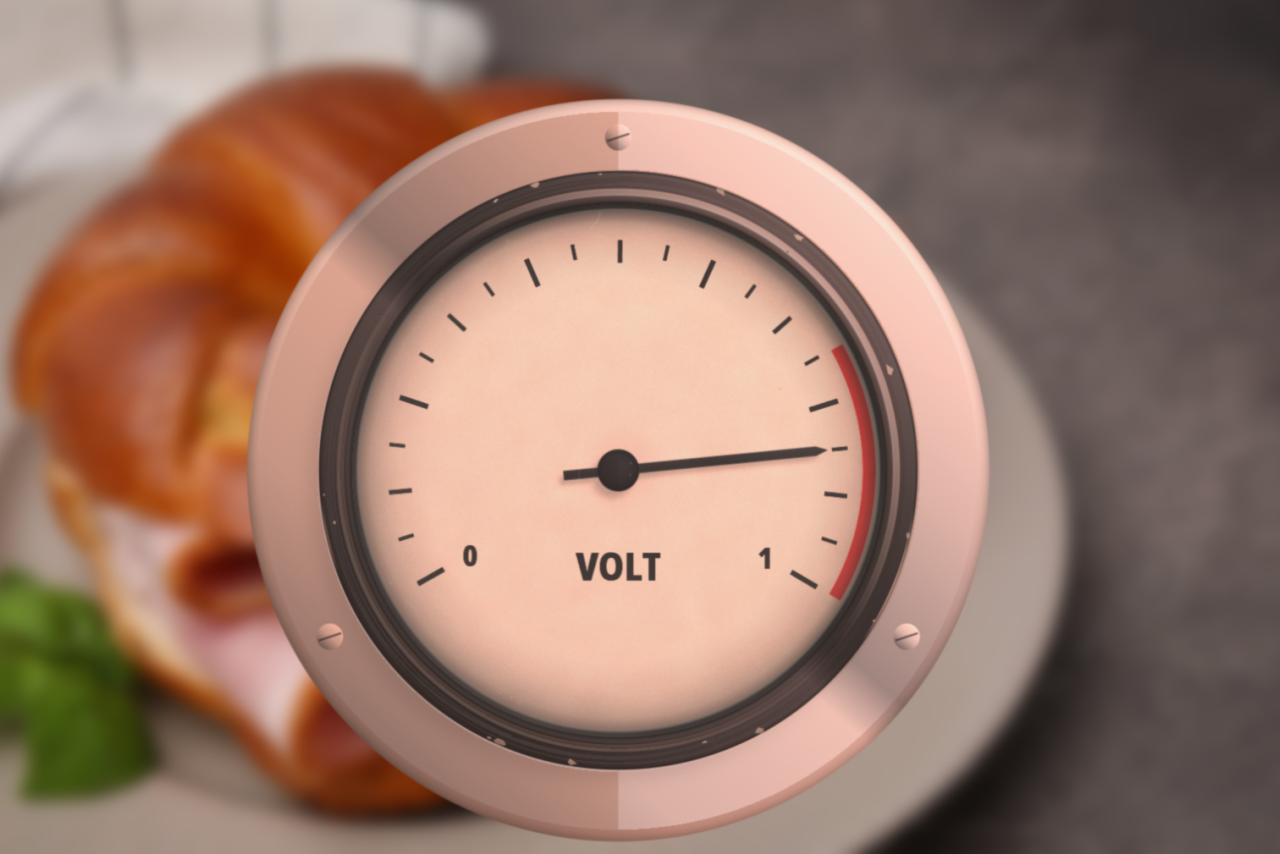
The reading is V 0.85
